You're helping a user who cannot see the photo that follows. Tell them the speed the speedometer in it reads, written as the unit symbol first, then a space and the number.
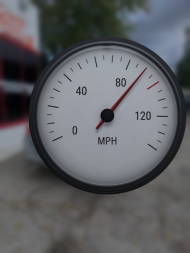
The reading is mph 90
